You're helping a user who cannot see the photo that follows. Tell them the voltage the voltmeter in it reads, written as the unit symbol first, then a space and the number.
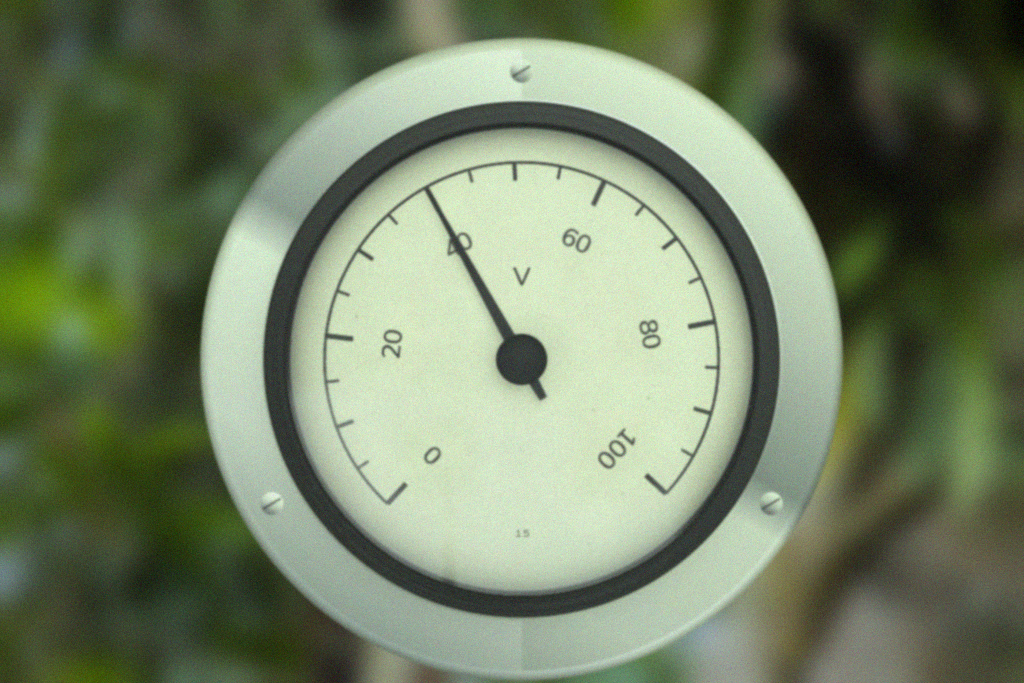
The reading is V 40
